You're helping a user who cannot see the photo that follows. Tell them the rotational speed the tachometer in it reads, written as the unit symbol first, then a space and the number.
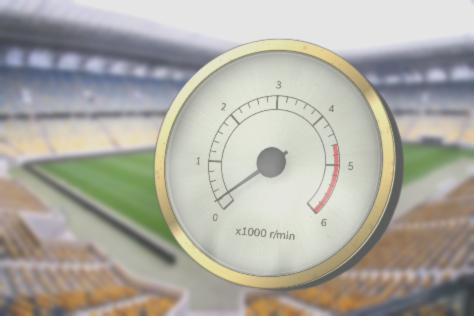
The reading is rpm 200
